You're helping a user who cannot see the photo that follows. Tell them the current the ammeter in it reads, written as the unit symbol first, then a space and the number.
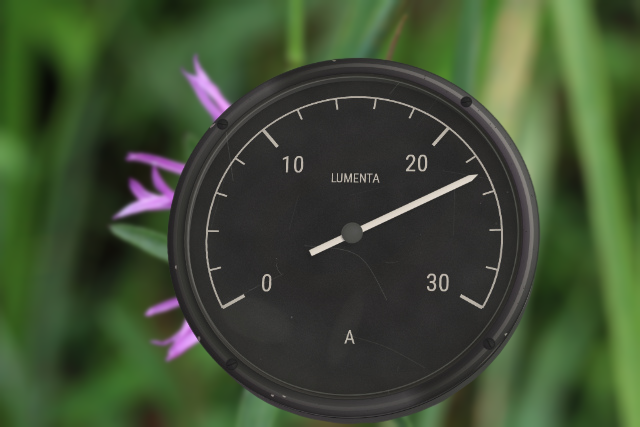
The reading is A 23
